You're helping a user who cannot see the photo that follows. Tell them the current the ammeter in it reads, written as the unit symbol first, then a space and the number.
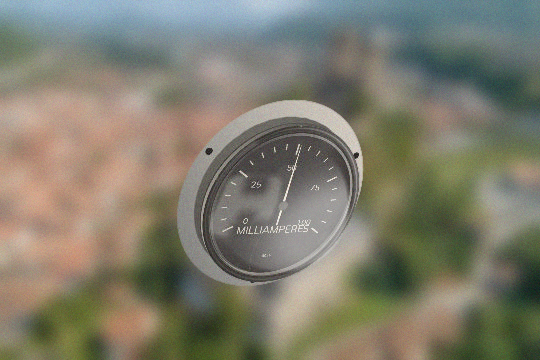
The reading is mA 50
